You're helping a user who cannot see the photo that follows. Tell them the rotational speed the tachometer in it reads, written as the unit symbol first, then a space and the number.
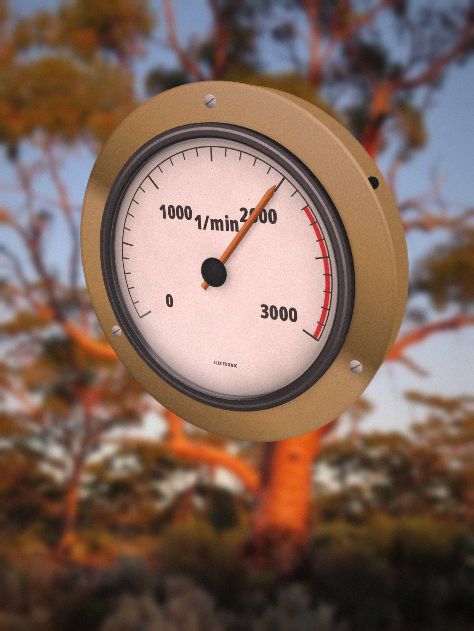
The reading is rpm 2000
